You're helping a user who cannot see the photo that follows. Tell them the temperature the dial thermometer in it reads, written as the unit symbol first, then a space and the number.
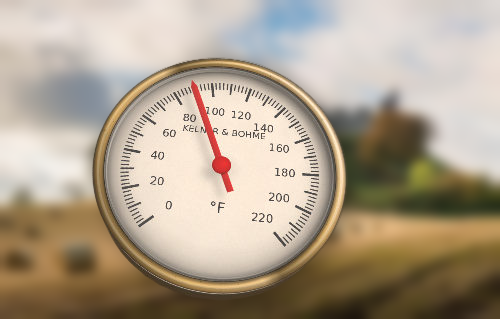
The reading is °F 90
